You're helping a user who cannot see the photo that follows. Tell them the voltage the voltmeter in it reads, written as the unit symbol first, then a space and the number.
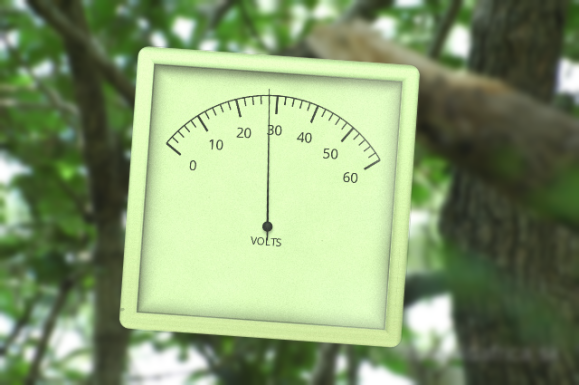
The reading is V 28
